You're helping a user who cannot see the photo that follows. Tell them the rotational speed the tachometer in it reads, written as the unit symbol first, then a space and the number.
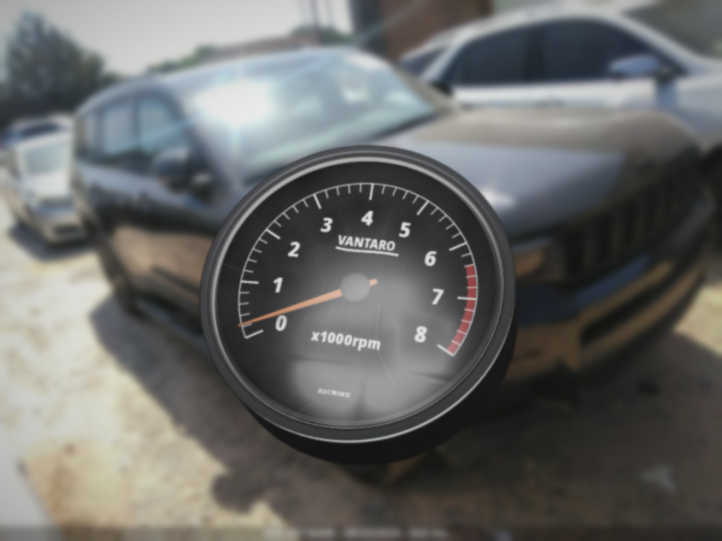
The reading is rpm 200
